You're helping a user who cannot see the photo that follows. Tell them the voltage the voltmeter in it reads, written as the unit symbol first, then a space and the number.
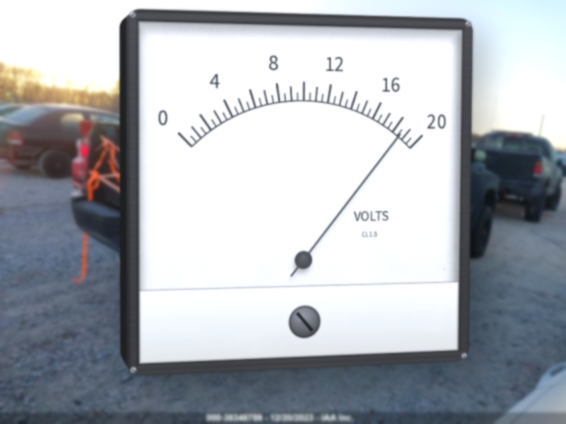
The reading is V 18.5
